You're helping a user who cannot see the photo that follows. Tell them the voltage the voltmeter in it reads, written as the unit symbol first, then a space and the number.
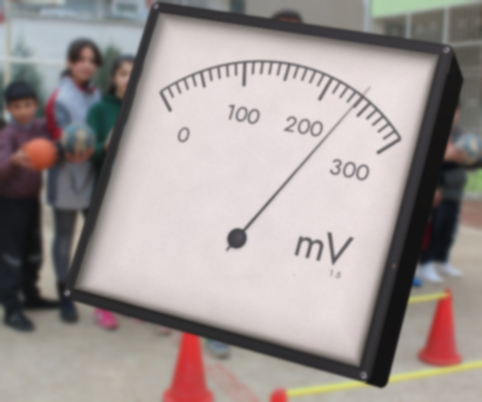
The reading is mV 240
